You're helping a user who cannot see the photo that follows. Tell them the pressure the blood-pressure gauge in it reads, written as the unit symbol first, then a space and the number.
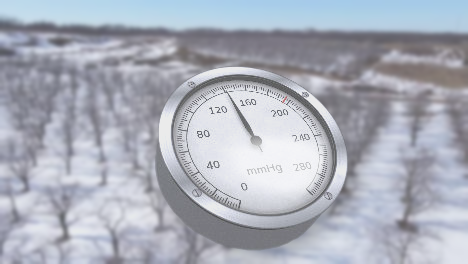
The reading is mmHg 140
